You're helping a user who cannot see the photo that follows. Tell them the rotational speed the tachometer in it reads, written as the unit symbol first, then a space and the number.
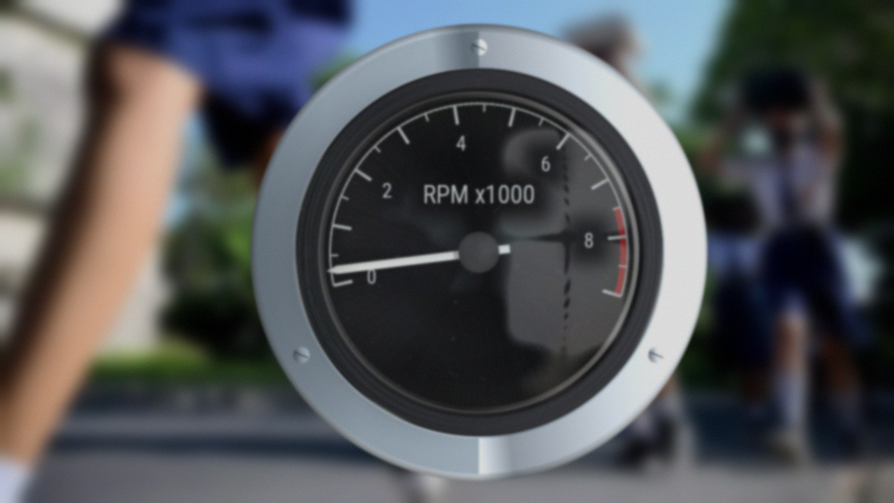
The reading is rpm 250
